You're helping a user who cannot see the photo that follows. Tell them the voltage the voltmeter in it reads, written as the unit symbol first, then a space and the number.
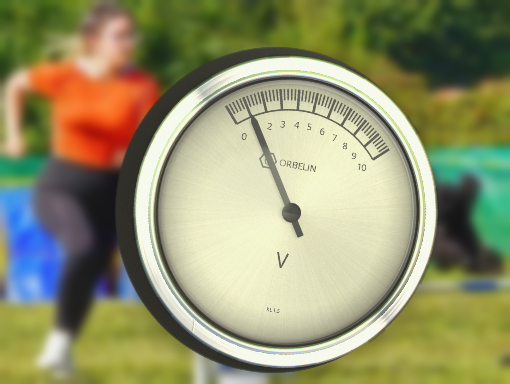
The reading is V 1
